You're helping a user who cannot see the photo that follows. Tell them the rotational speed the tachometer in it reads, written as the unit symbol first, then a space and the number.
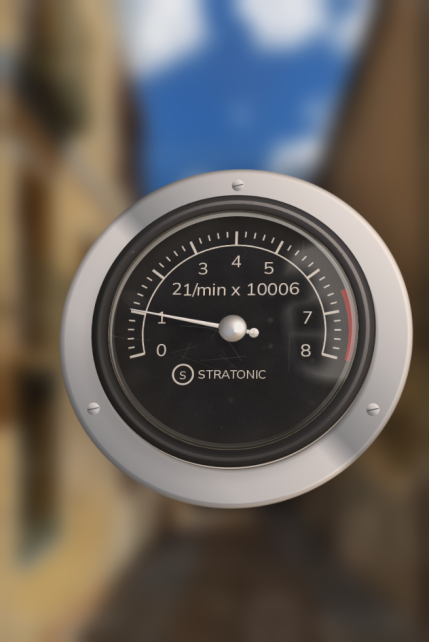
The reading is rpm 1000
